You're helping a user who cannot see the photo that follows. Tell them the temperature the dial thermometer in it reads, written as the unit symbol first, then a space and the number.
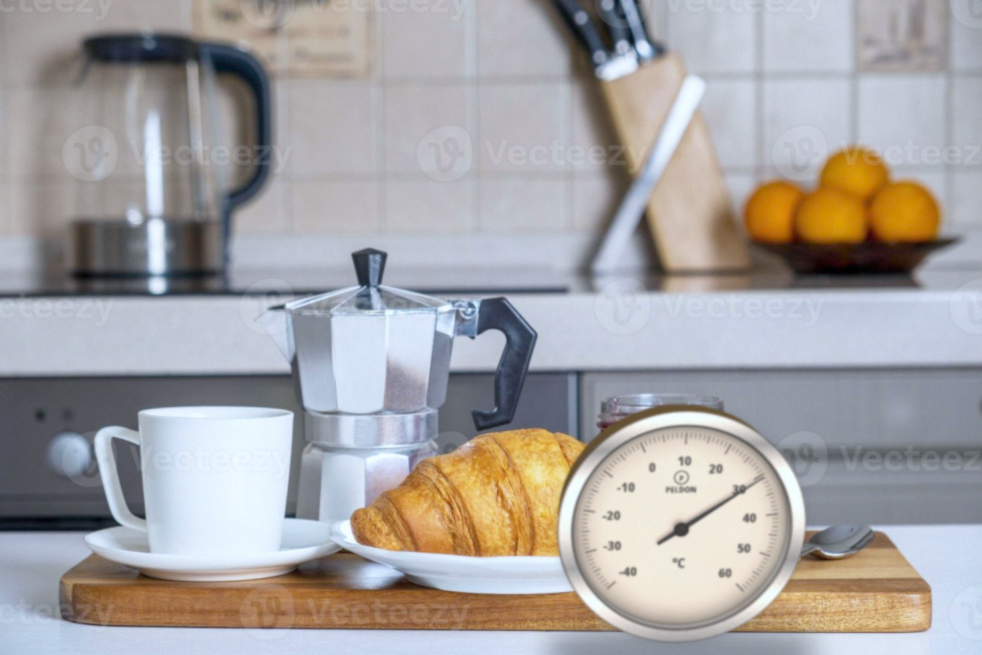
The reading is °C 30
